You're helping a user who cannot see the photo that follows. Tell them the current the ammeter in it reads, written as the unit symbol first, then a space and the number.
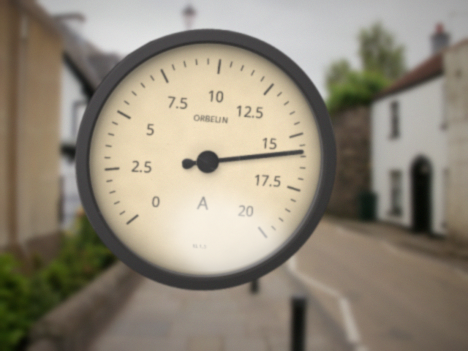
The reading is A 15.75
